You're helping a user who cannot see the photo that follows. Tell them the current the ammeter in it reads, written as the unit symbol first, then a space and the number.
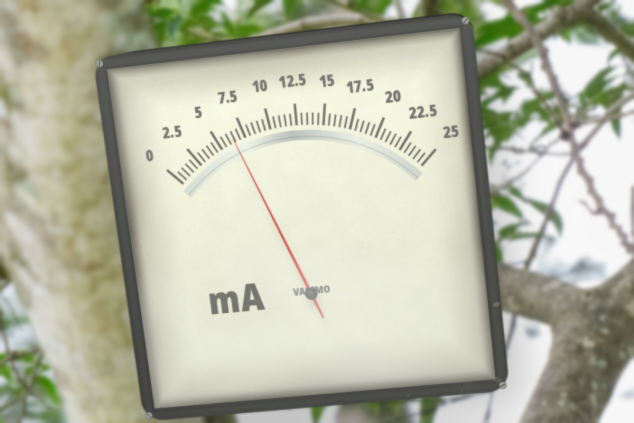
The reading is mA 6.5
